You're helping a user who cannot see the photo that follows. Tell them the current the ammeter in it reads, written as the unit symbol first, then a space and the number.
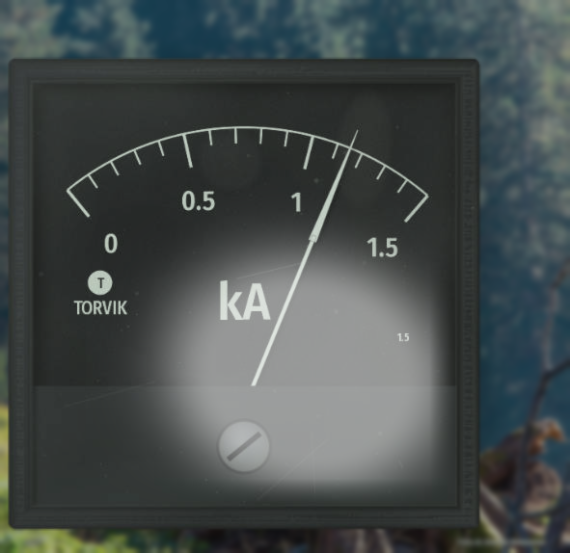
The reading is kA 1.15
